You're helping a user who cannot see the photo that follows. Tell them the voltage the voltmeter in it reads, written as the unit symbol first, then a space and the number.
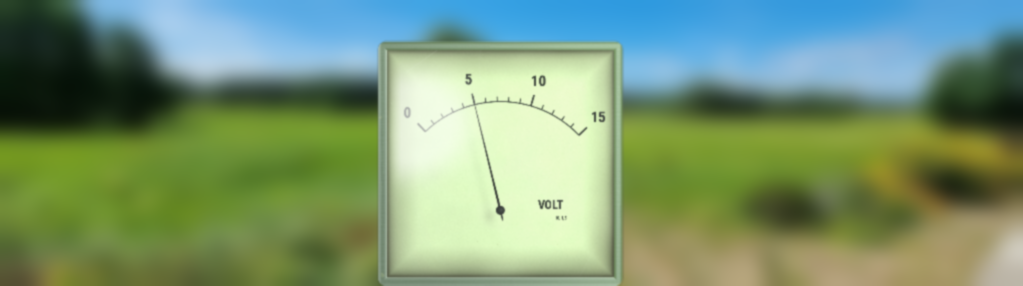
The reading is V 5
